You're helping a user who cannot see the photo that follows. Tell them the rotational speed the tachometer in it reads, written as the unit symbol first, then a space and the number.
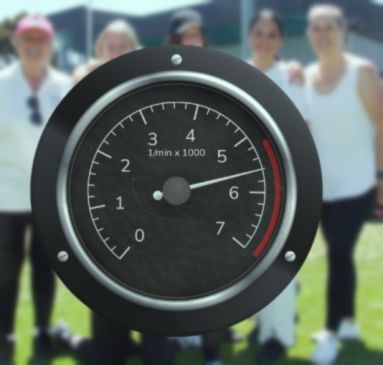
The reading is rpm 5600
